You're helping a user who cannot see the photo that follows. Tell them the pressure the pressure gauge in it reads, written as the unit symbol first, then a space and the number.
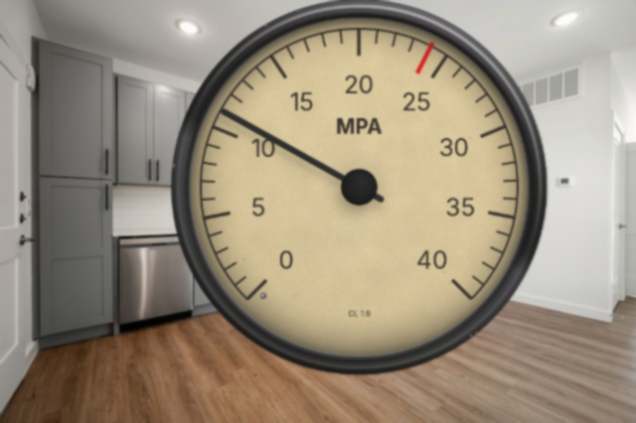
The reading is MPa 11
